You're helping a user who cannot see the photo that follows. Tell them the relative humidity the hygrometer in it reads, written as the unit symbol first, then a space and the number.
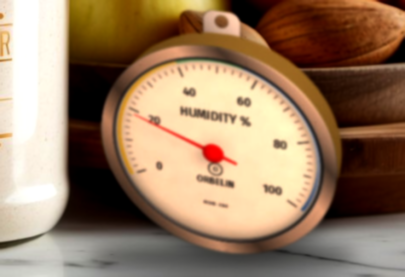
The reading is % 20
